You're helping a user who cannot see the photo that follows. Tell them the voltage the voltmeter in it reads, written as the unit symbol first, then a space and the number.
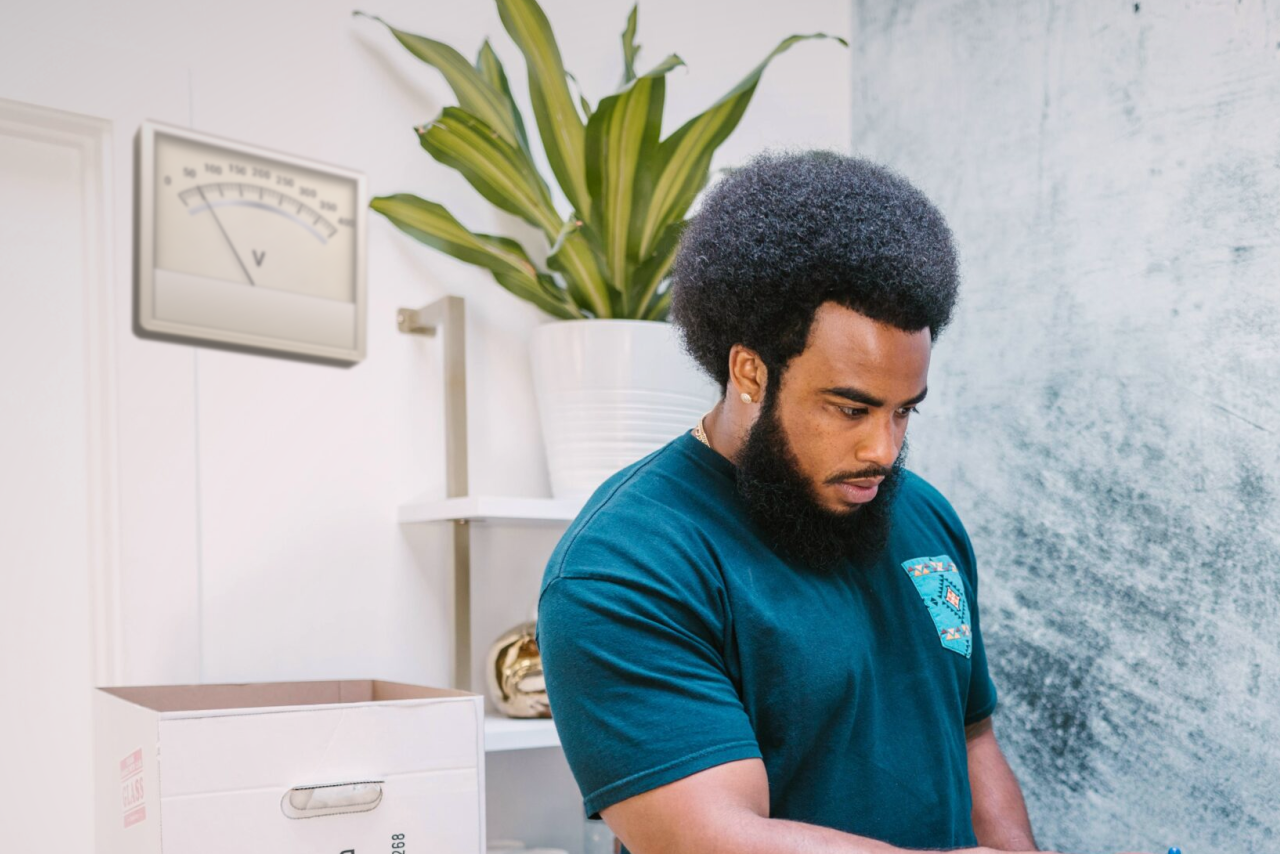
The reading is V 50
